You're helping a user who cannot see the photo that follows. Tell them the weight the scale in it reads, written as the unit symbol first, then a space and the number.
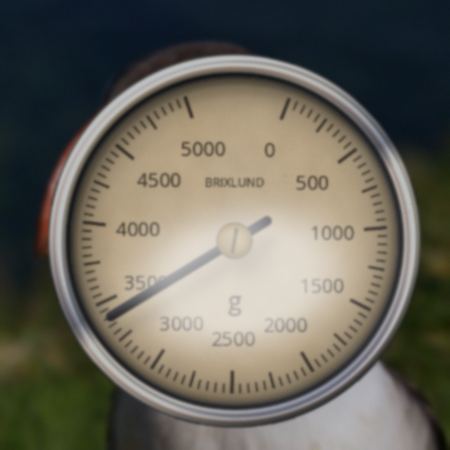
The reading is g 3400
